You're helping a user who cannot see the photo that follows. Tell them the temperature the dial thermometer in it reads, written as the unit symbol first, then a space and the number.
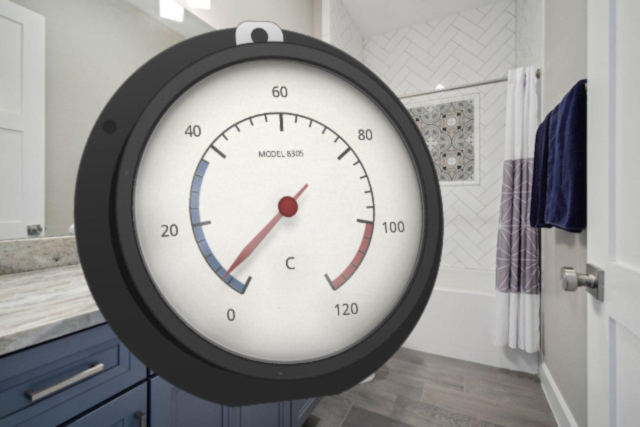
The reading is °C 6
